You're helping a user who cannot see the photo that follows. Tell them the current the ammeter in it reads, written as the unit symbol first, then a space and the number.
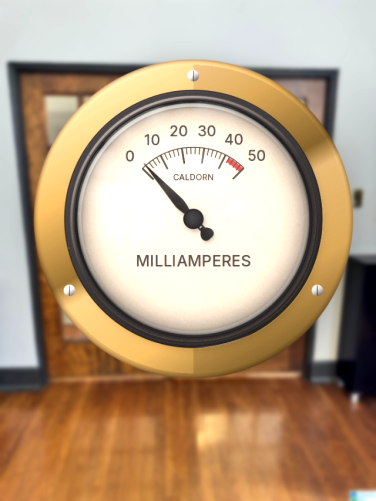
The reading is mA 2
